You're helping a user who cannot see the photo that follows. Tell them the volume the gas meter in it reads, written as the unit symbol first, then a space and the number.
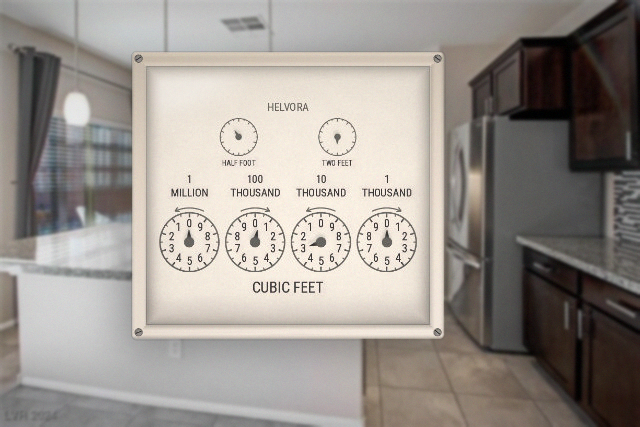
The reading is ft³ 3000
